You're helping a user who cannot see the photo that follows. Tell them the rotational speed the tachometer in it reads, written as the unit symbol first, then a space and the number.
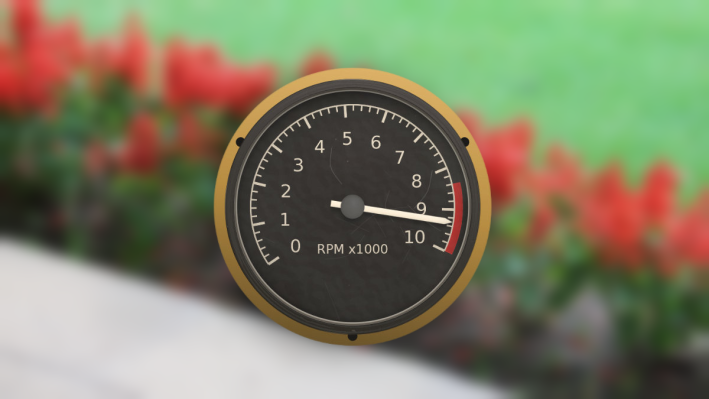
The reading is rpm 9300
